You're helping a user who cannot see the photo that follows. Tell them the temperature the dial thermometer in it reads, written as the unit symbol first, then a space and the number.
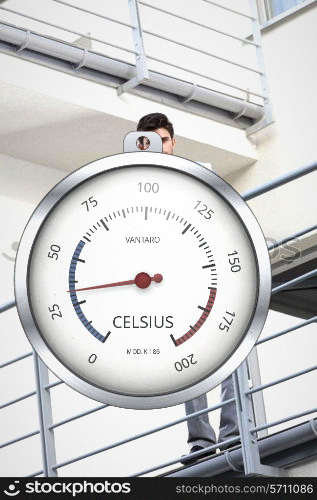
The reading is °C 32.5
